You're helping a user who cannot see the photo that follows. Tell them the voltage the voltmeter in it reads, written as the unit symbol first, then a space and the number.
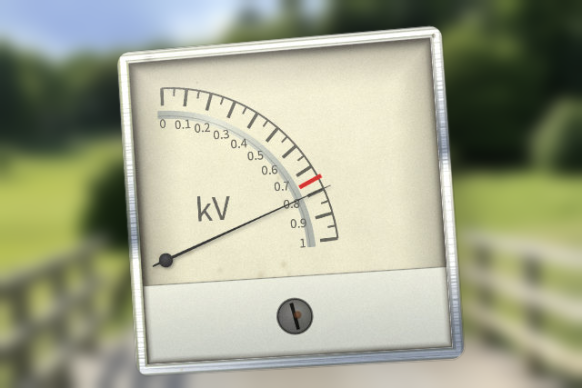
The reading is kV 0.8
